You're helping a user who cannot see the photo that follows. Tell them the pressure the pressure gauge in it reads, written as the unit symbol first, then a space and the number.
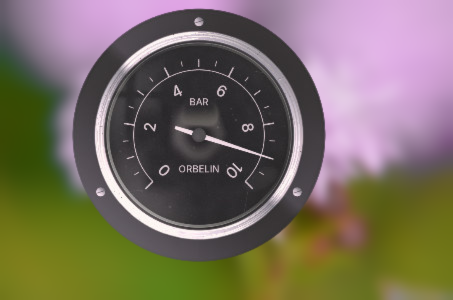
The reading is bar 9
